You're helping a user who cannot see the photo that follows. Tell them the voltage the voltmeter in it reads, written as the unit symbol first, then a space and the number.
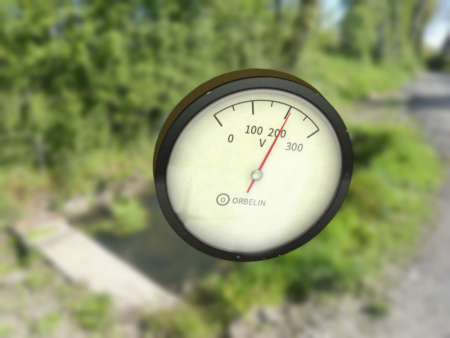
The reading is V 200
